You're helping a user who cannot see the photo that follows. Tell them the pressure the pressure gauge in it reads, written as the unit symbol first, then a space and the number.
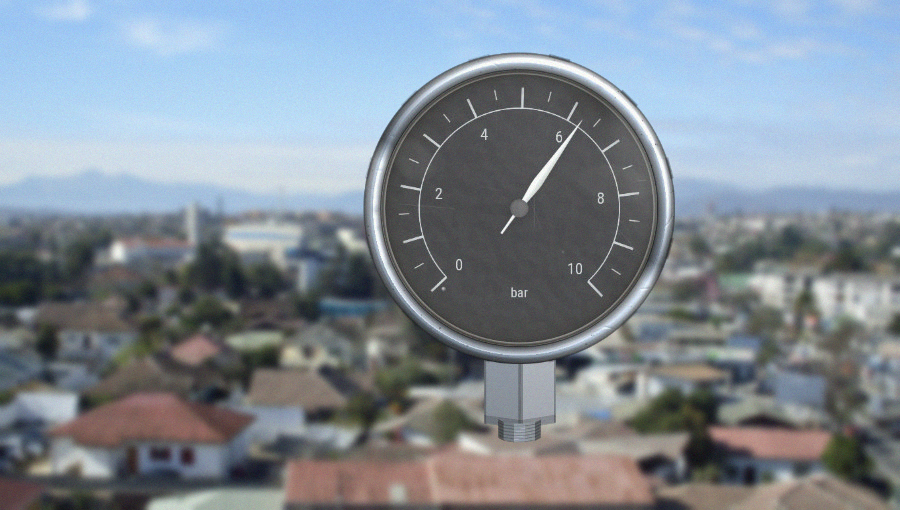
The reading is bar 6.25
